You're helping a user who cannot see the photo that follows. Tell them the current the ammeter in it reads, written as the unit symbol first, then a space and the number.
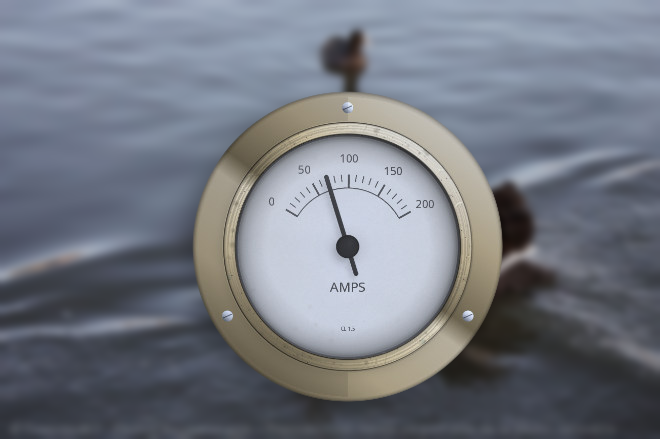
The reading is A 70
